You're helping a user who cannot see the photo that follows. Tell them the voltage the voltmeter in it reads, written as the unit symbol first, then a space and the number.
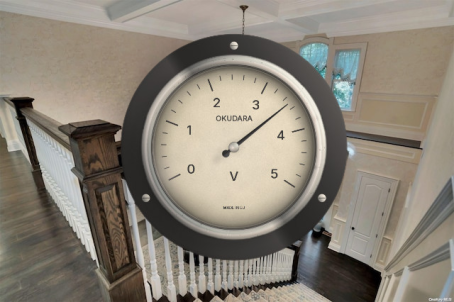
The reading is V 3.5
